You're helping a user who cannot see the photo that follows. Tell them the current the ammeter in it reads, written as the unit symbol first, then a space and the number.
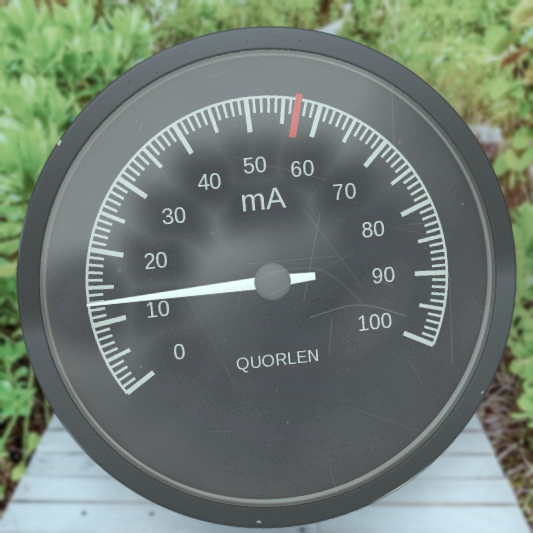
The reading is mA 13
